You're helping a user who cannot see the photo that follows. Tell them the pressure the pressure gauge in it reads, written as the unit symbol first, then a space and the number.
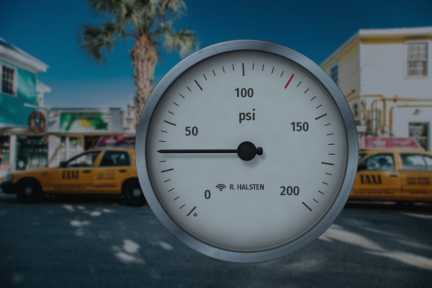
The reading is psi 35
